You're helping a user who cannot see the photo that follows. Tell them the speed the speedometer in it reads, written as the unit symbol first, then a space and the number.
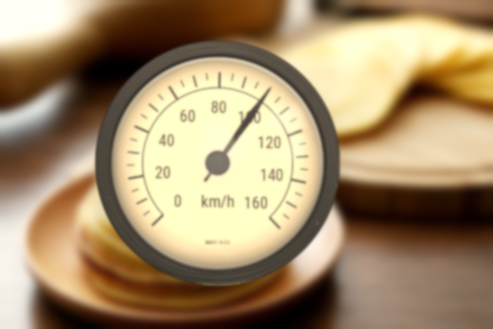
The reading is km/h 100
